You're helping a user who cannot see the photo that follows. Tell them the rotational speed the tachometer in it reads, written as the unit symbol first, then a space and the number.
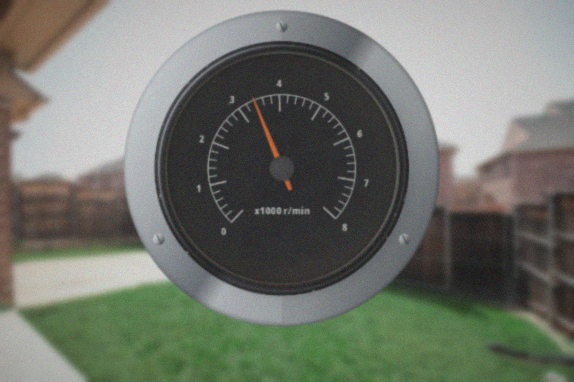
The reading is rpm 3400
